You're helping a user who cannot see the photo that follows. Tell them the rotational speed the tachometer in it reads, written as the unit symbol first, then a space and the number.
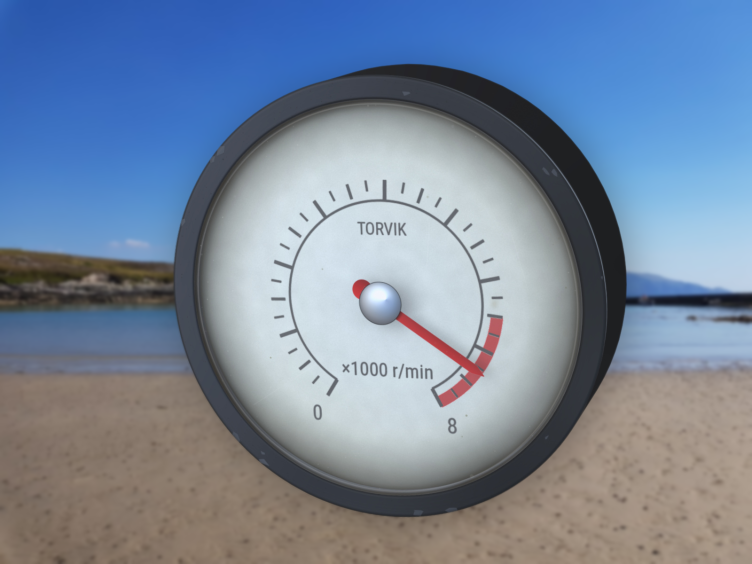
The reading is rpm 7250
